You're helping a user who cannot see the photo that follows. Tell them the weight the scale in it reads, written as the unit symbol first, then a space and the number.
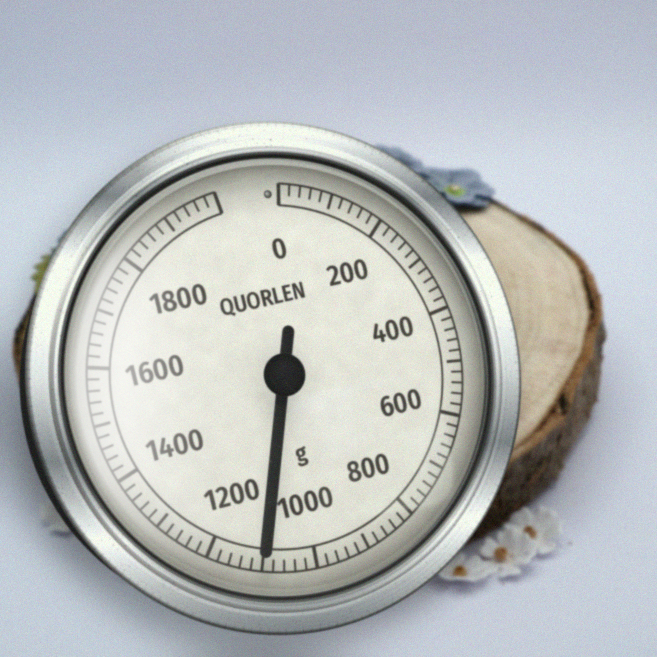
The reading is g 1100
